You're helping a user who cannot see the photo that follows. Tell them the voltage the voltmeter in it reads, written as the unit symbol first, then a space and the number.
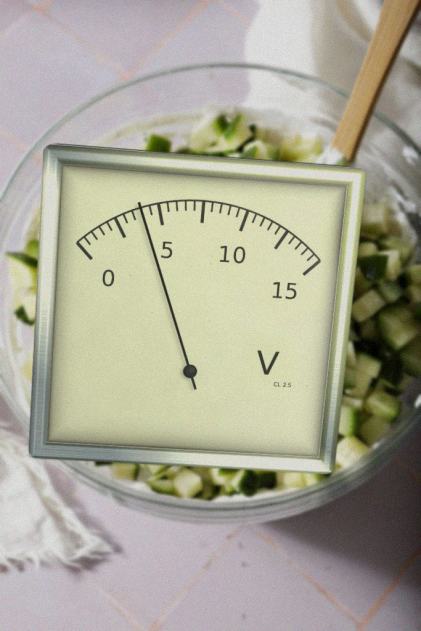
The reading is V 4
